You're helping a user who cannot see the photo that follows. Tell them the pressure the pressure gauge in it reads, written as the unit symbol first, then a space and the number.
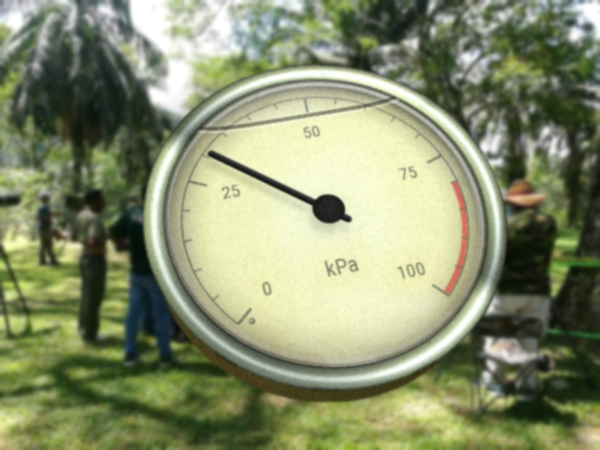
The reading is kPa 30
